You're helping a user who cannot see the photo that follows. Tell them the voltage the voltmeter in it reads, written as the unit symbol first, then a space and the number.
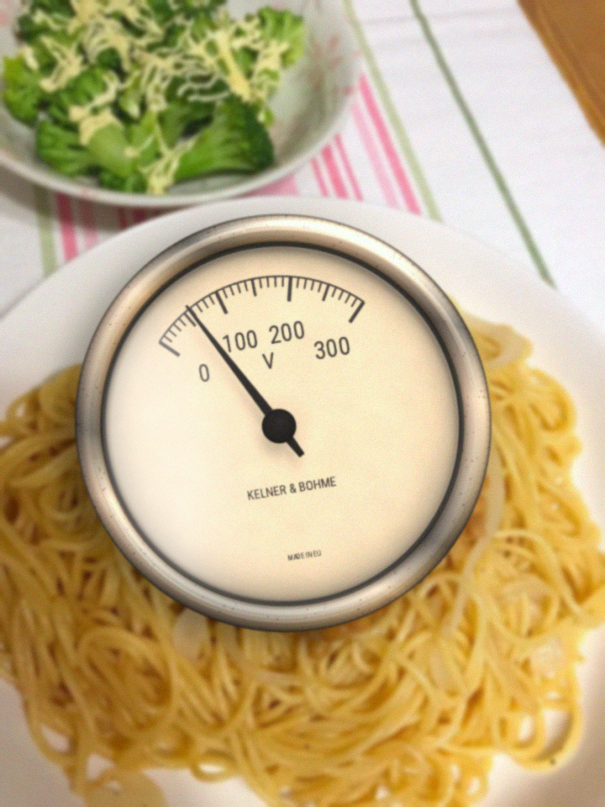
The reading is V 60
